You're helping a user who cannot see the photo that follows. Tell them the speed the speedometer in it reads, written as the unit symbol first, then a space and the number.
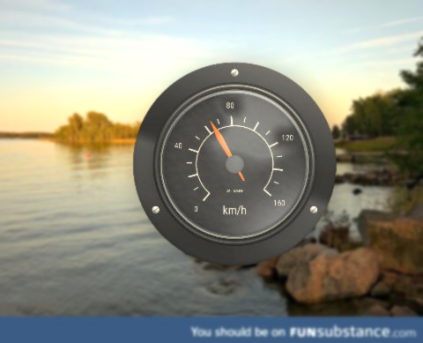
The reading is km/h 65
